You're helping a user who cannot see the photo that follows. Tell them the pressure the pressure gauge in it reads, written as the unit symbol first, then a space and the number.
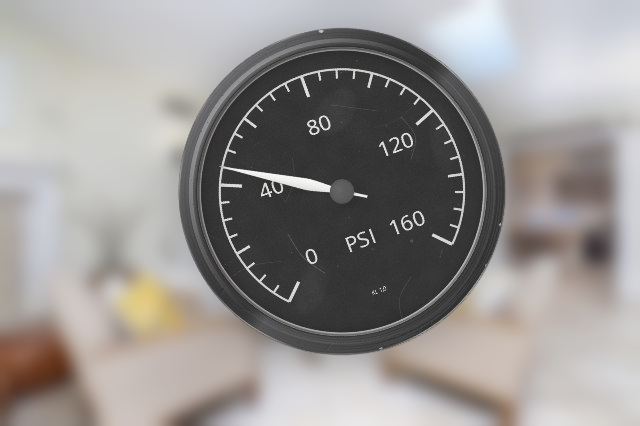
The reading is psi 45
